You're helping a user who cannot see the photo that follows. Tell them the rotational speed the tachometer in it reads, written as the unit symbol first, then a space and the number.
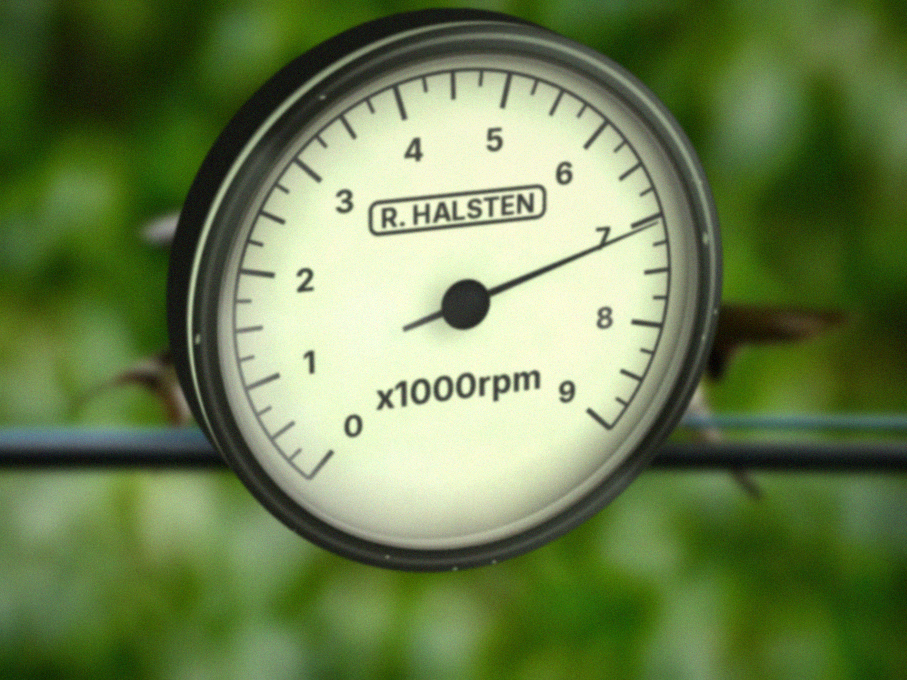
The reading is rpm 7000
